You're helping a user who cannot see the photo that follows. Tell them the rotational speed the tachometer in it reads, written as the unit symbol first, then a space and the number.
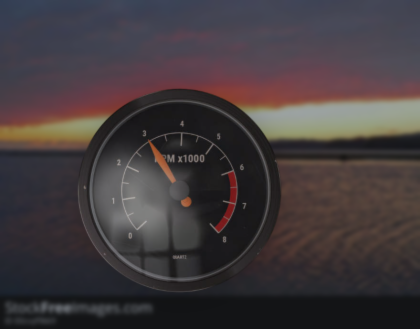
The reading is rpm 3000
